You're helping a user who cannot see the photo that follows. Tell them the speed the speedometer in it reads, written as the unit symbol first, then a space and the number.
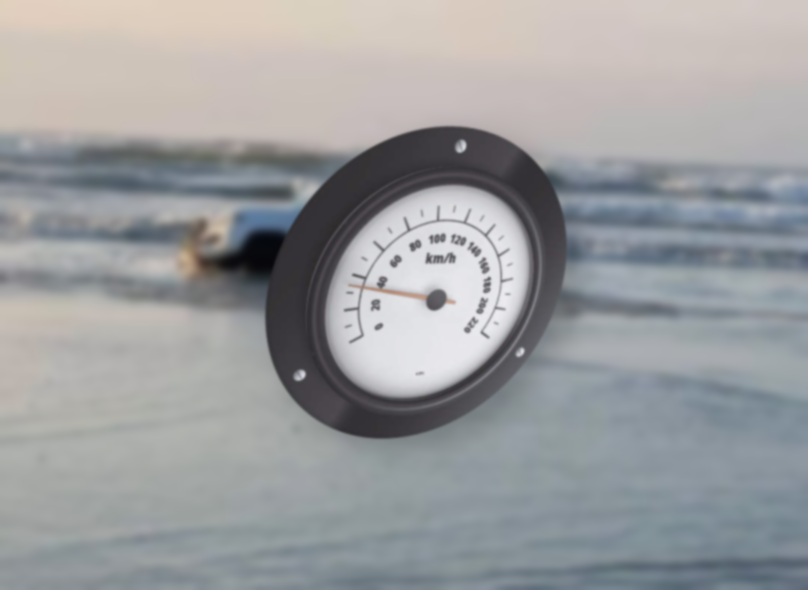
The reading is km/h 35
